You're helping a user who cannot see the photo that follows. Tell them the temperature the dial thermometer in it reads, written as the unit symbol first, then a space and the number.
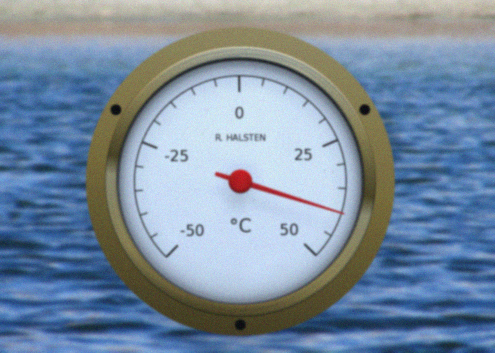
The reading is °C 40
